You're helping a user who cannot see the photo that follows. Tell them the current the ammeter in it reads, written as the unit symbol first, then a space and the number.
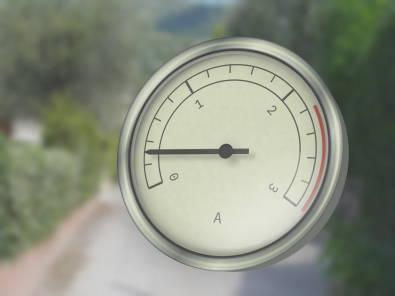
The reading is A 0.3
